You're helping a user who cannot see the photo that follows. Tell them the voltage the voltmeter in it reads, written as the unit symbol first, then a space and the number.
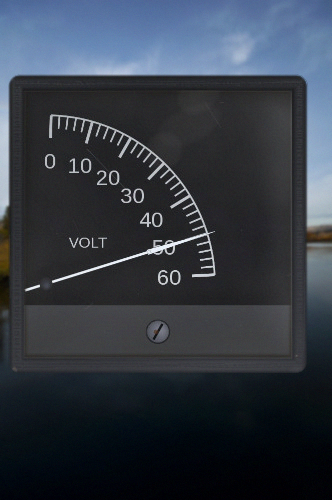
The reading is V 50
